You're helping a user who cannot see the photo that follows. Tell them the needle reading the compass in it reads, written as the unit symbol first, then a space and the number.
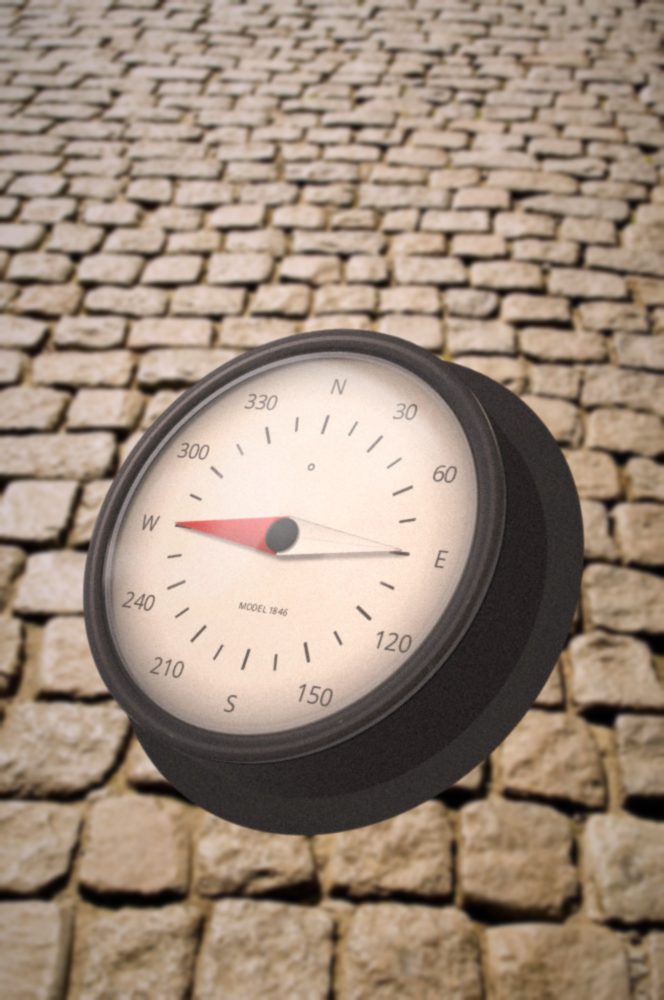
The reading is ° 270
